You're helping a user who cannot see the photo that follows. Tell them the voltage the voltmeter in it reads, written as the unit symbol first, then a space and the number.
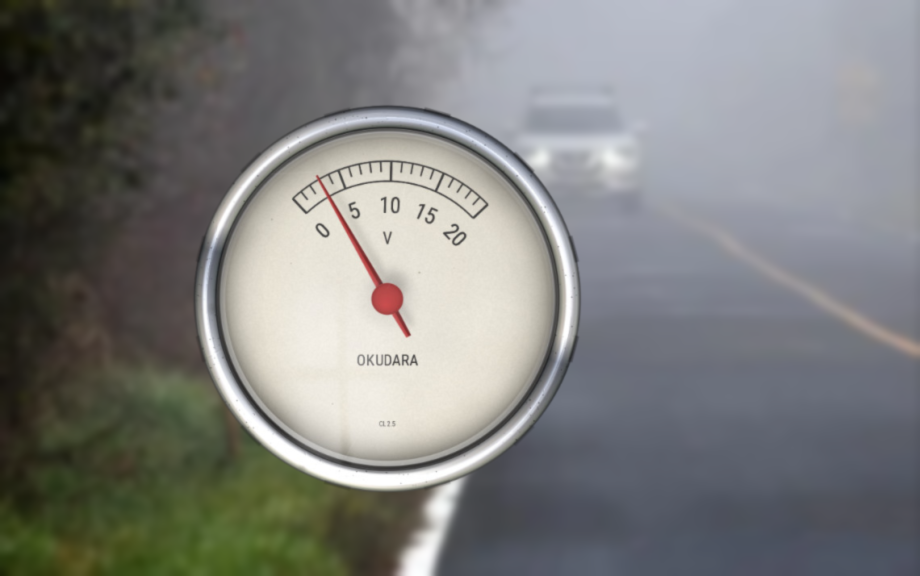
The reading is V 3
